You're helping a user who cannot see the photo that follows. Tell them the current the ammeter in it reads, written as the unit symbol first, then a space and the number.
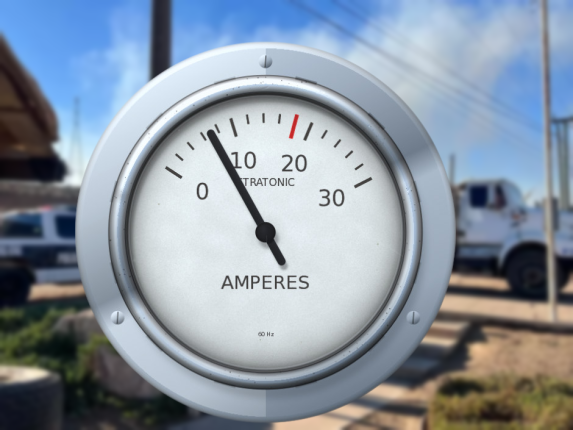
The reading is A 7
